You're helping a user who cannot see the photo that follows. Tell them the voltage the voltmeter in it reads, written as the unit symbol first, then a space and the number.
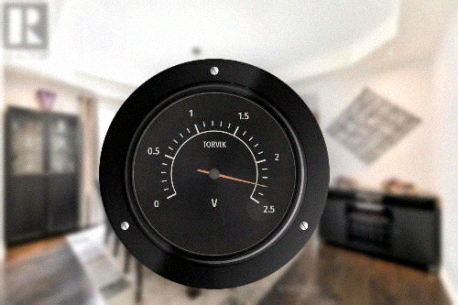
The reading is V 2.3
